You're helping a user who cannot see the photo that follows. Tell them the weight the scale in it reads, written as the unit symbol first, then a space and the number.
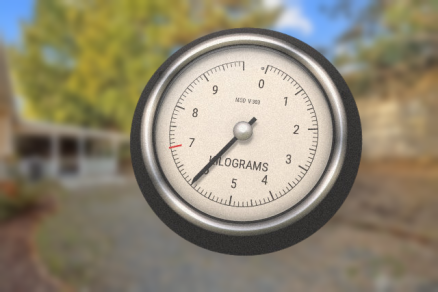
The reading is kg 6
